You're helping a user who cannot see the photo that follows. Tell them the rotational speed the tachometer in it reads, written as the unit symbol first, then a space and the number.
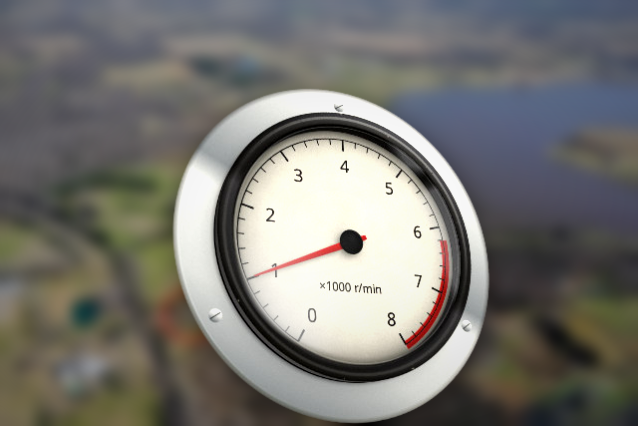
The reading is rpm 1000
